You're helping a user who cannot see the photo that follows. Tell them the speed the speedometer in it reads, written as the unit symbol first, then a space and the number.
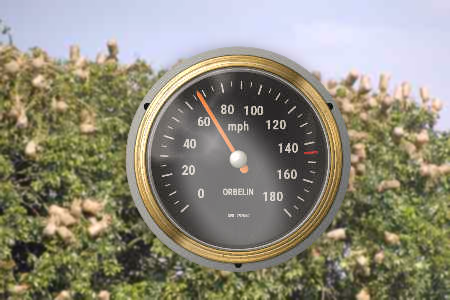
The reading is mph 67.5
